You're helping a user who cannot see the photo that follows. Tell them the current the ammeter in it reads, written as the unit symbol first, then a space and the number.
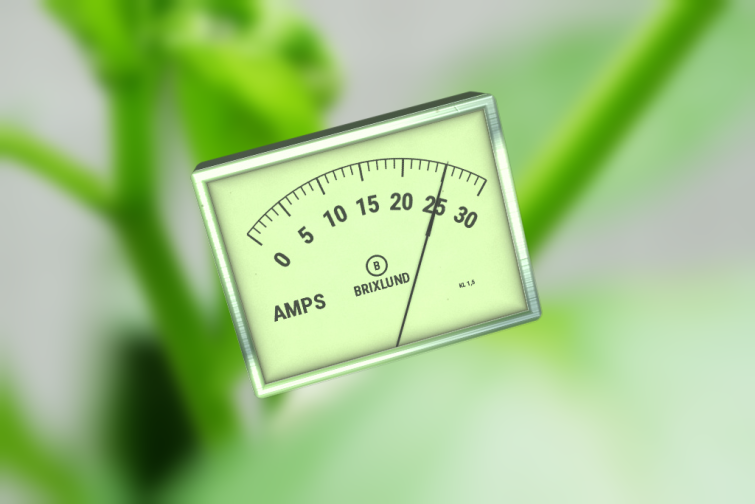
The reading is A 25
